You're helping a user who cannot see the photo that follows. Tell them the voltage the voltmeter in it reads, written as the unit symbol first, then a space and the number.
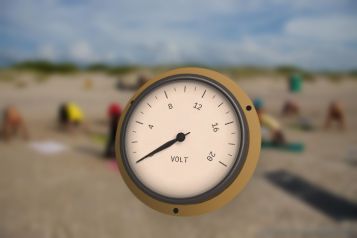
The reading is V 0
